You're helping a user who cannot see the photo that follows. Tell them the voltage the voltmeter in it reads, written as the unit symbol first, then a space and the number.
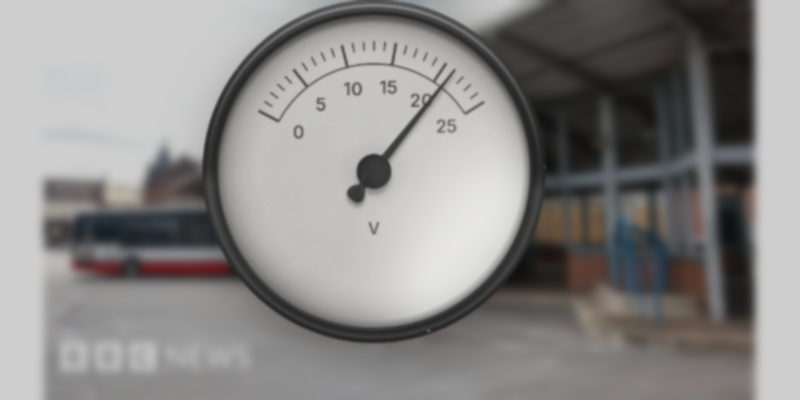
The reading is V 21
